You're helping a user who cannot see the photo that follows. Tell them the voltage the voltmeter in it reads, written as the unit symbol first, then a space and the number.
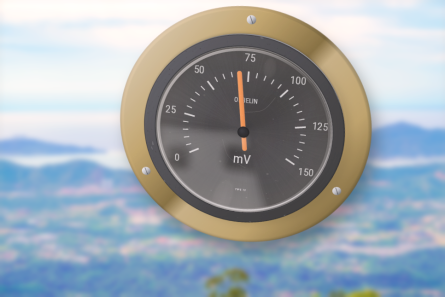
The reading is mV 70
